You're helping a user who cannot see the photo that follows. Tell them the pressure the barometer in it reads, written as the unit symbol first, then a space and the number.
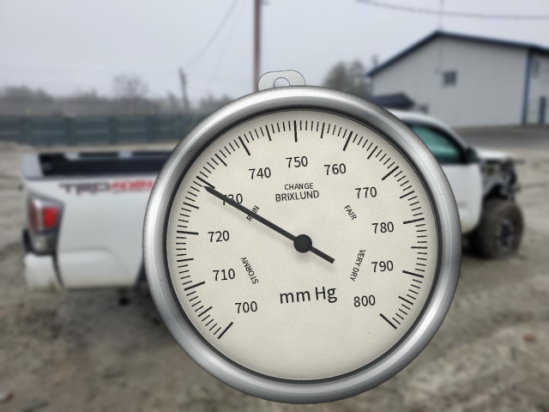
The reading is mmHg 729
